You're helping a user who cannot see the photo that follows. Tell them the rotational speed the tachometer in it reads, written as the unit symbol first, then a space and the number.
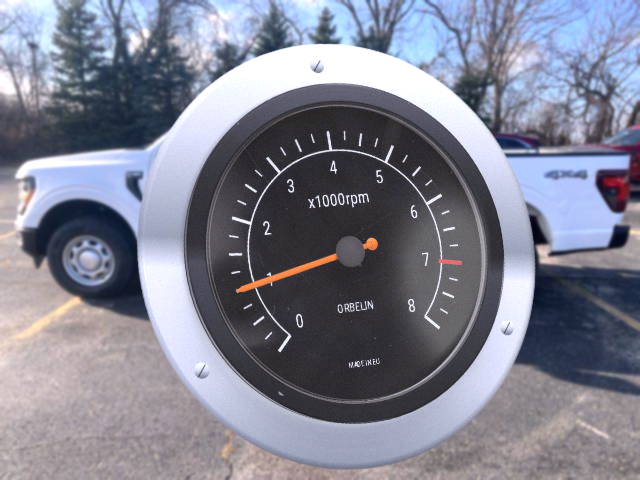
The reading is rpm 1000
